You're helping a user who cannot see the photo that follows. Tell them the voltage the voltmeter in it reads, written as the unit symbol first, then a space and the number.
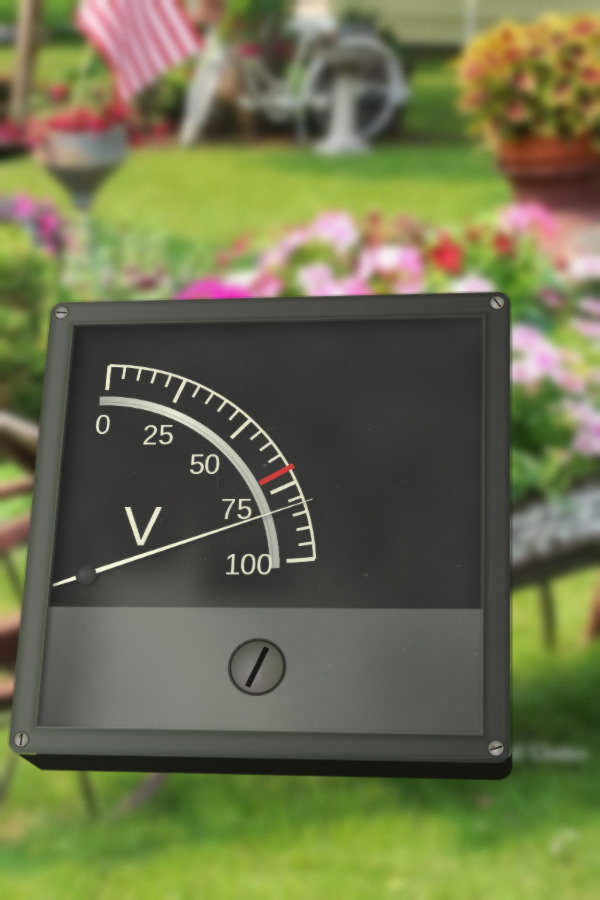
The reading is V 82.5
